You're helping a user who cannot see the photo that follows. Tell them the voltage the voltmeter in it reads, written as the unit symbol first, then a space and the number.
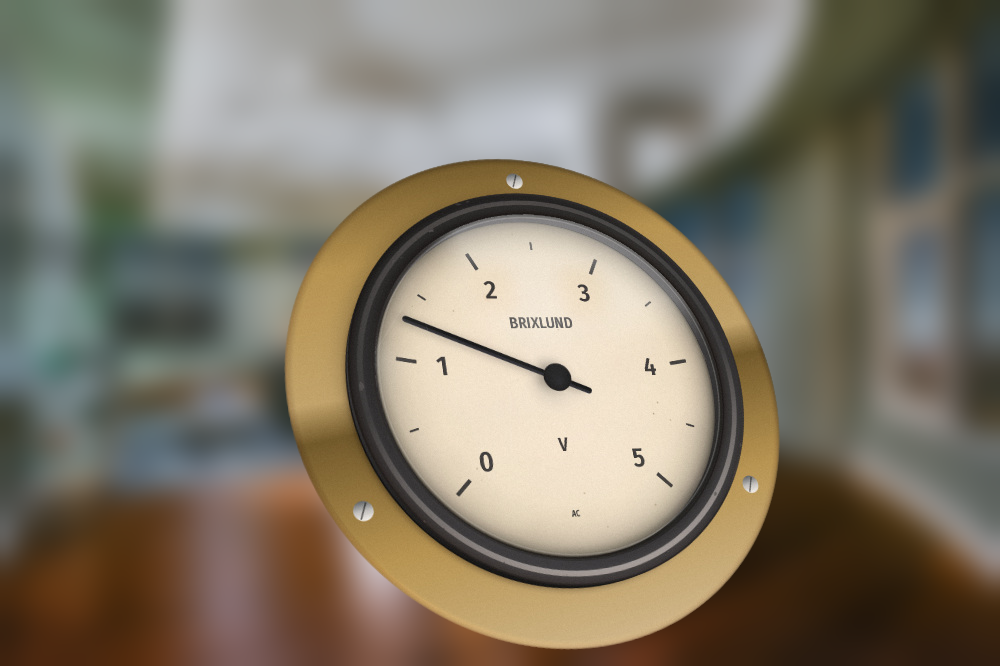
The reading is V 1.25
